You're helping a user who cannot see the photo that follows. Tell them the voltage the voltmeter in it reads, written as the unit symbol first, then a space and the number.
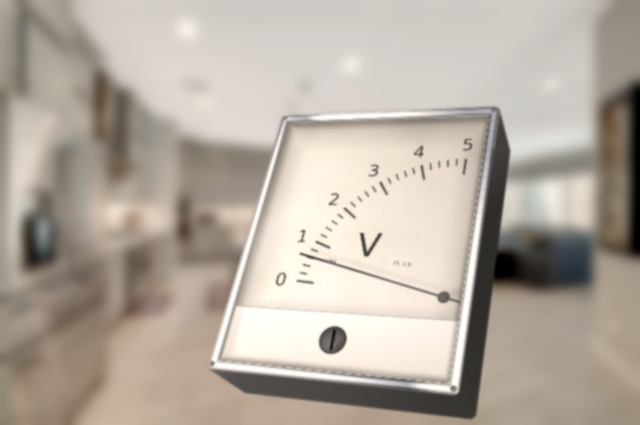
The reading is V 0.6
